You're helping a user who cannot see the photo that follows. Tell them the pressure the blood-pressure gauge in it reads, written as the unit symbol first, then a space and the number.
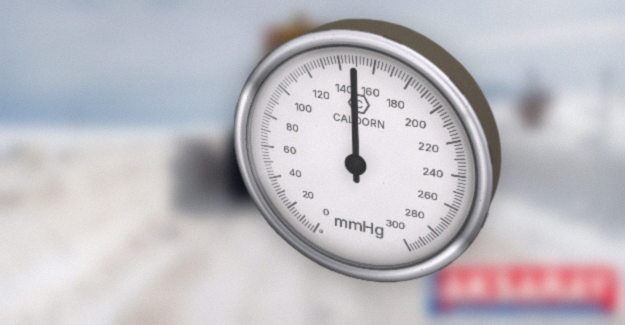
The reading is mmHg 150
